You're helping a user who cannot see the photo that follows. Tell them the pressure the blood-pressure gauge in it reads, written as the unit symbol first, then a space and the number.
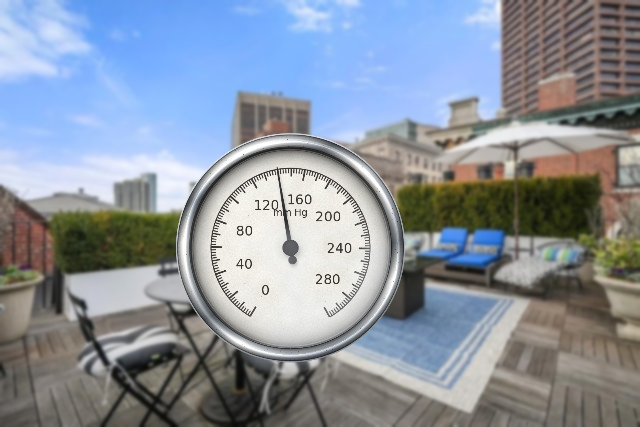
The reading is mmHg 140
